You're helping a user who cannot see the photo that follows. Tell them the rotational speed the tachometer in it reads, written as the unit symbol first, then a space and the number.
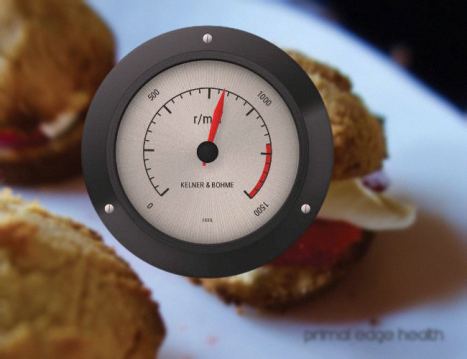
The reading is rpm 825
